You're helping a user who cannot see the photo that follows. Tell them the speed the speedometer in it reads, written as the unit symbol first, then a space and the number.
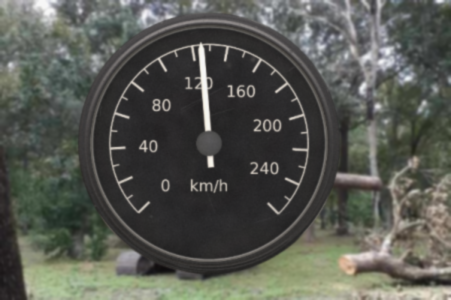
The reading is km/h 125
